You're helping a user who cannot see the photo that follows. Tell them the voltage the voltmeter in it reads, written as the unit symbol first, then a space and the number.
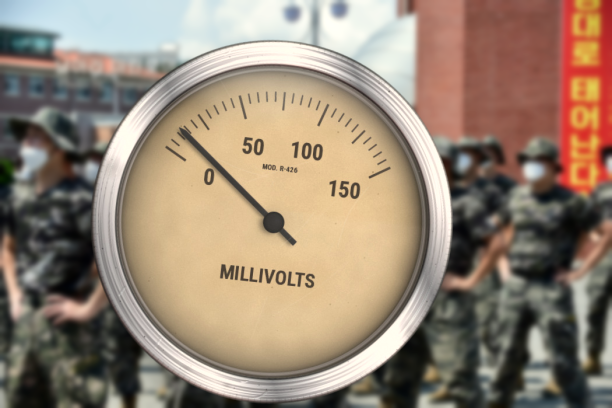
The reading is mV 12.5
